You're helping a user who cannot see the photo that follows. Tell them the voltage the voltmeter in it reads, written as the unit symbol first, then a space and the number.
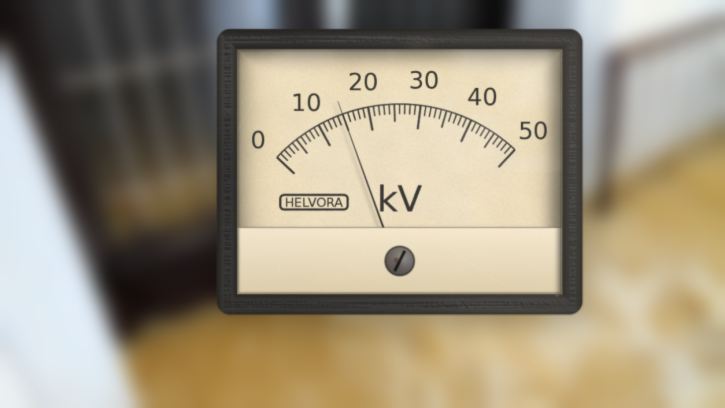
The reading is kV 15
